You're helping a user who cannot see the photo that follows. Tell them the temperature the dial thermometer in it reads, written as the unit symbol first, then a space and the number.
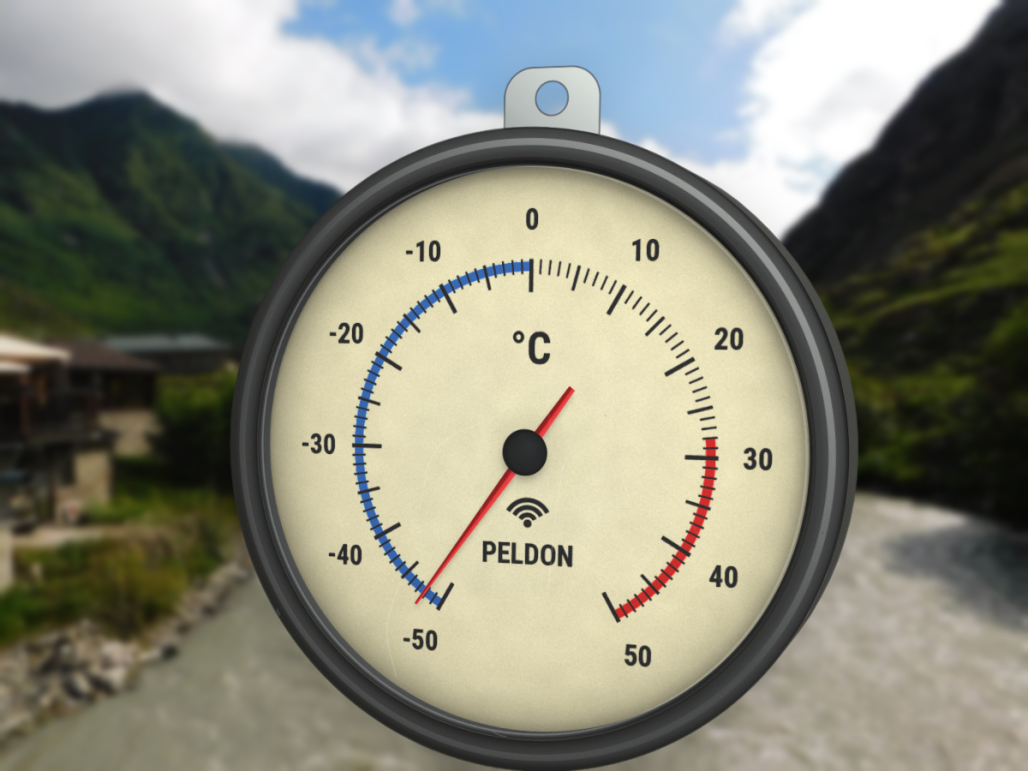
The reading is °C -48
